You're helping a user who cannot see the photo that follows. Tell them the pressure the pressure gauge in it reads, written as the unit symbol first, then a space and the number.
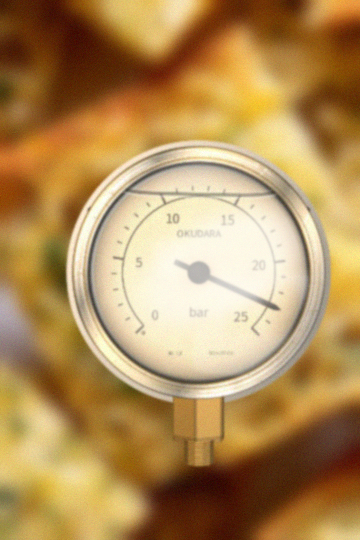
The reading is bar 23
